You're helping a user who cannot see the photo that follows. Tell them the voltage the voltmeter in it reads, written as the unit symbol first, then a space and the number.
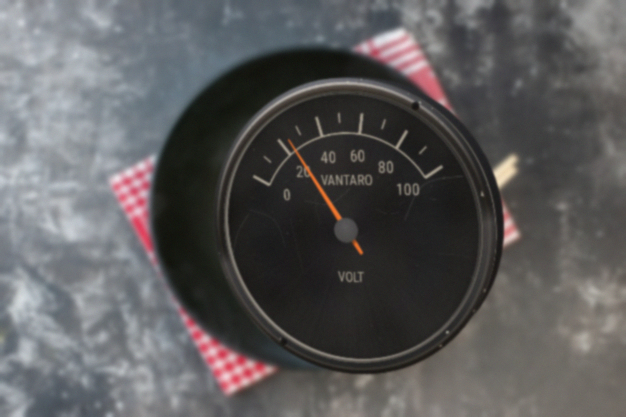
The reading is V 25
